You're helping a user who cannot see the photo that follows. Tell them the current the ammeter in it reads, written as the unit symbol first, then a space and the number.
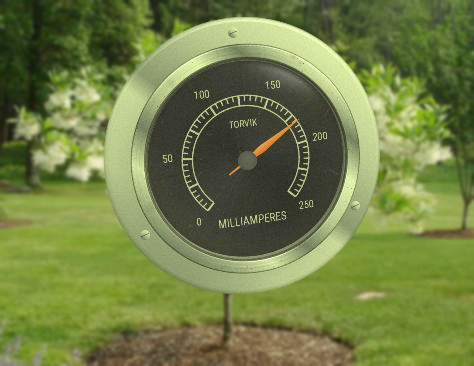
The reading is mA 180
